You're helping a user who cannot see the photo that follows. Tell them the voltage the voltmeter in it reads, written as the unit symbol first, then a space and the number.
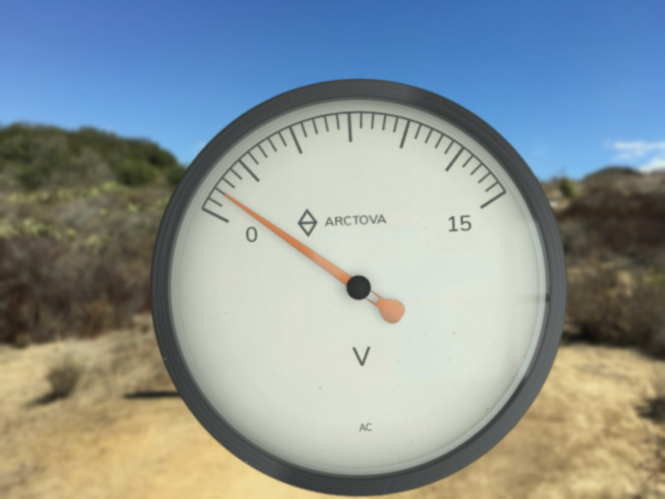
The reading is V 1
